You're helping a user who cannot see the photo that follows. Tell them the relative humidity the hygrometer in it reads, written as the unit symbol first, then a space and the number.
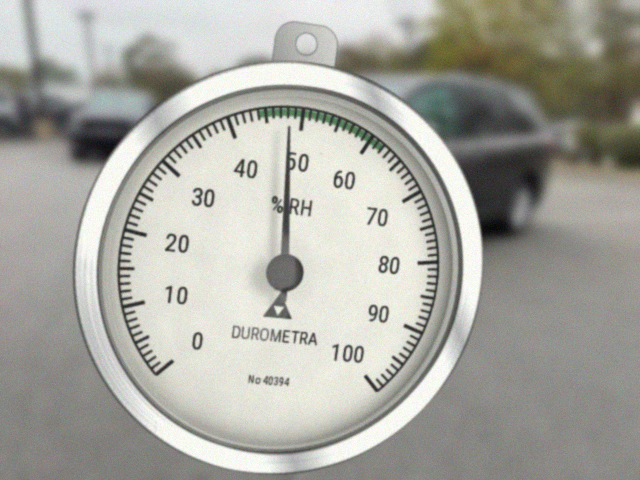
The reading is % 48
